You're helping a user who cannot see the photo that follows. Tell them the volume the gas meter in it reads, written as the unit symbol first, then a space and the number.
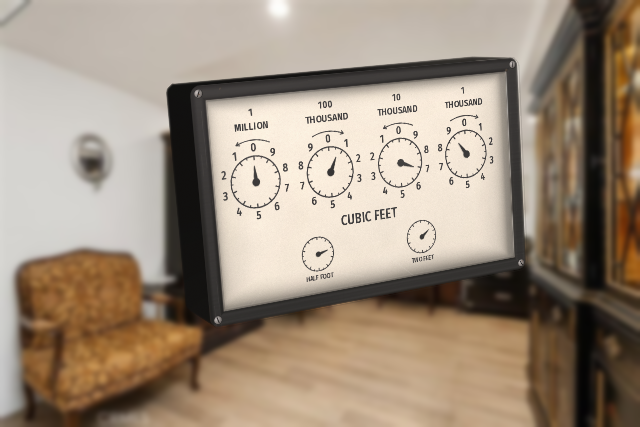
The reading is ft³ 6900
